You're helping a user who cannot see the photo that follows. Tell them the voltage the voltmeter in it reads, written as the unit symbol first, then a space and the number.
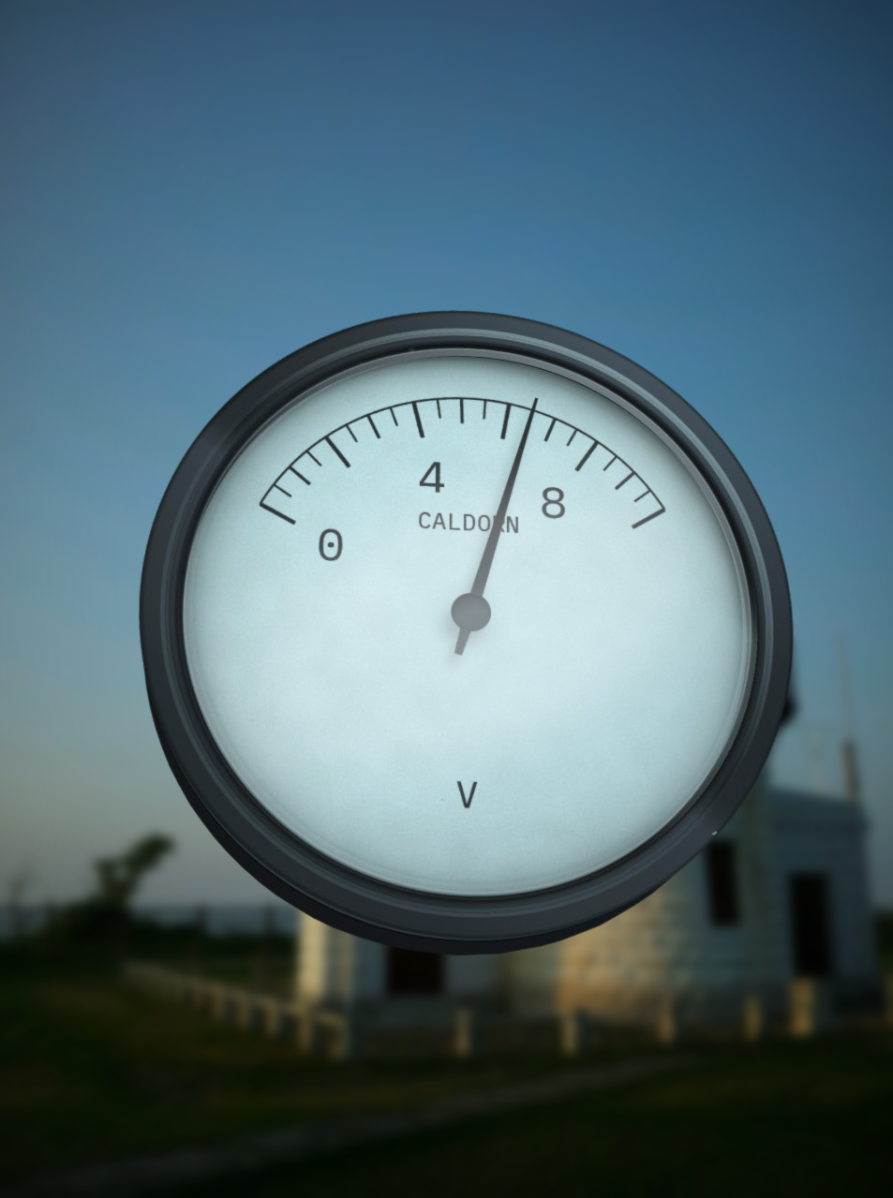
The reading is V 6.5
